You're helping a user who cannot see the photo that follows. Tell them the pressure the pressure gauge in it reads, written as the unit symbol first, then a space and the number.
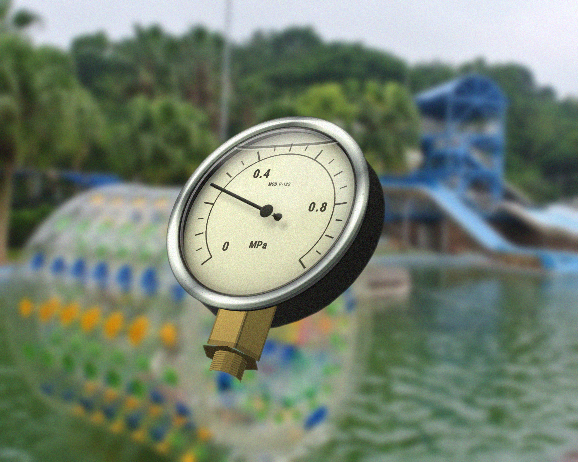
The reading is MPa 0.25
